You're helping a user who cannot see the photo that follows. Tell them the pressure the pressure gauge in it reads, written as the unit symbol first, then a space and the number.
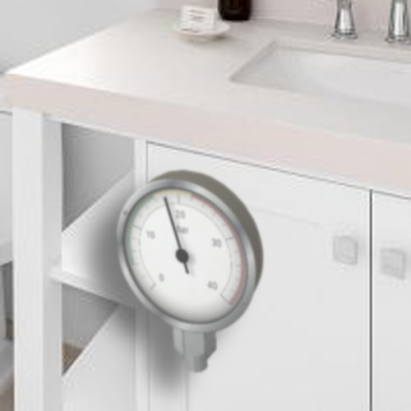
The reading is bar 18
